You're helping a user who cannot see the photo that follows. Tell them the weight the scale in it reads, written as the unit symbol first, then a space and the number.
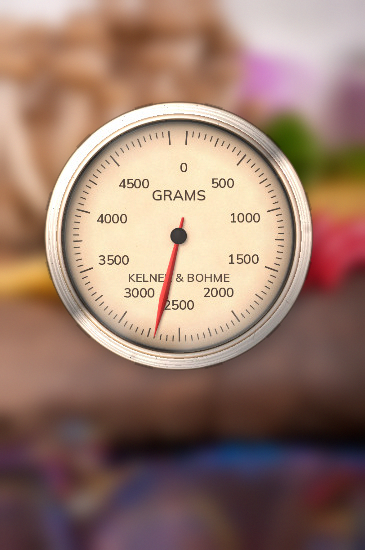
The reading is g 2700
